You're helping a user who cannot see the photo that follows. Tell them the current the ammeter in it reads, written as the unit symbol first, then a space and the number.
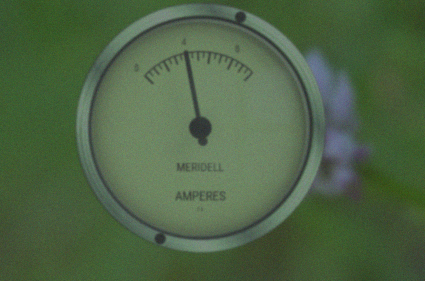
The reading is A 4
